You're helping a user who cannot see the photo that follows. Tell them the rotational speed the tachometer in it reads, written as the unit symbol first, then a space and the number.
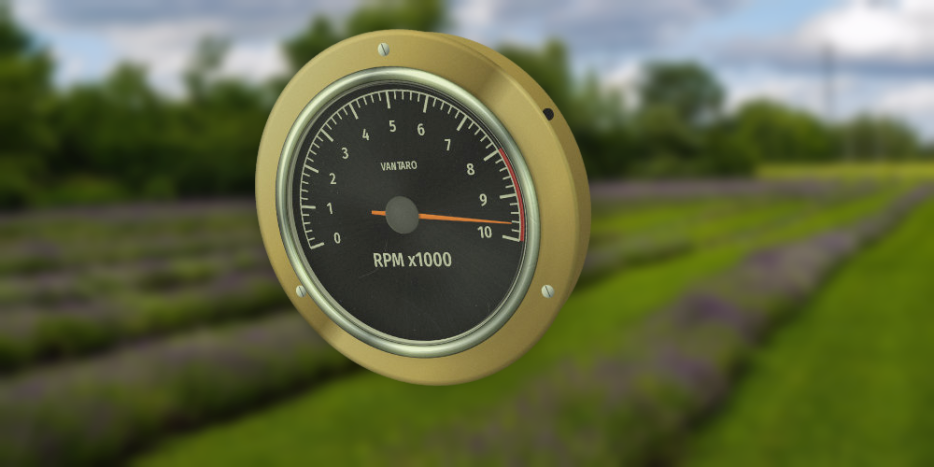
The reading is rpm 9600
